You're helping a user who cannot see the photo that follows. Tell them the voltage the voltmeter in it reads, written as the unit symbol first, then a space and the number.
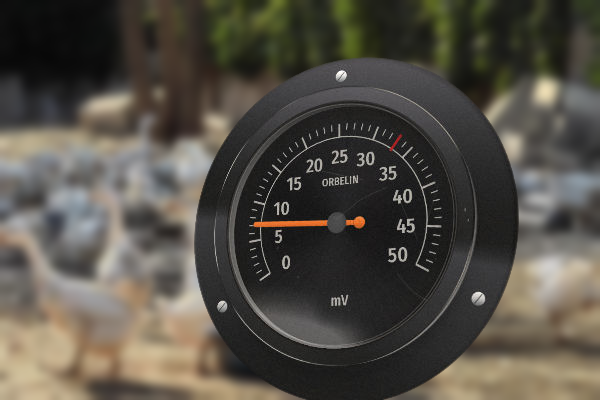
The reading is mV 7
